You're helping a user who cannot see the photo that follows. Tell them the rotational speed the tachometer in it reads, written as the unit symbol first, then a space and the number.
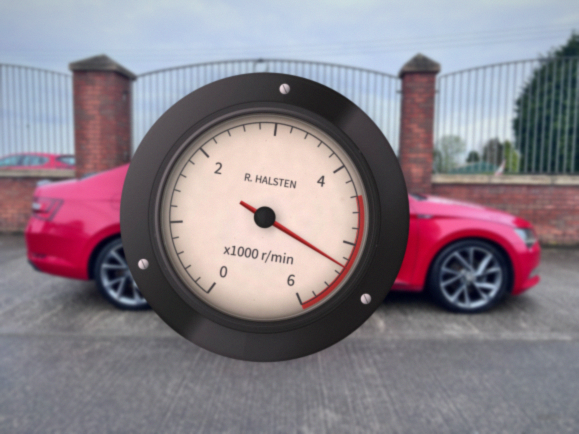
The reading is rpm 5300
